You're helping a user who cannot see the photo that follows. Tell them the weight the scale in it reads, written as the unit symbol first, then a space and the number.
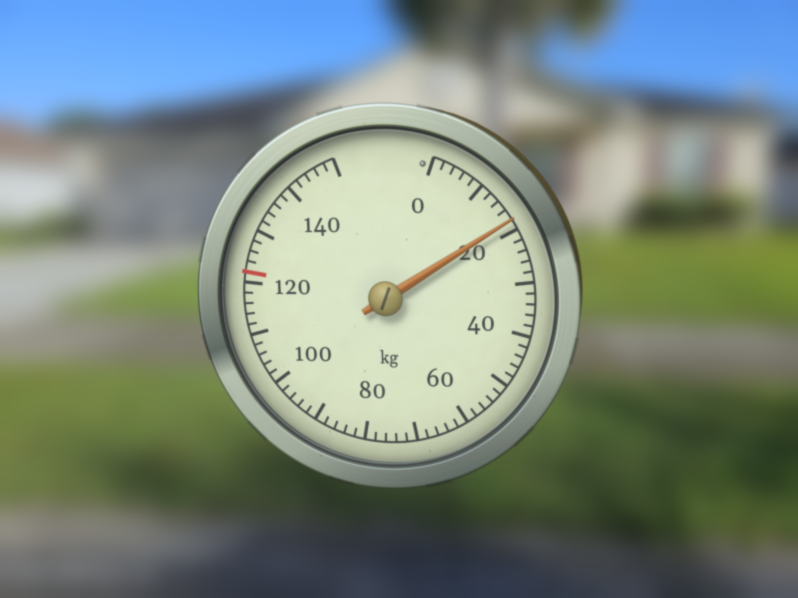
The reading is kg 18
